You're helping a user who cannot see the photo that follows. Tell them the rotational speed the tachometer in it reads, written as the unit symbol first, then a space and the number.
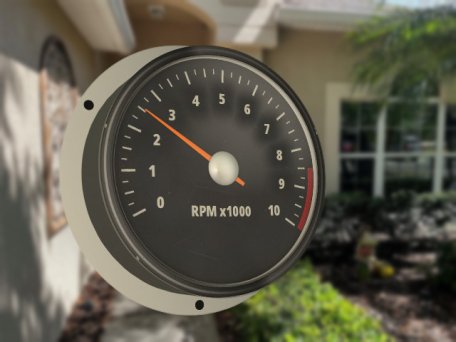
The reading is rpm 2500
